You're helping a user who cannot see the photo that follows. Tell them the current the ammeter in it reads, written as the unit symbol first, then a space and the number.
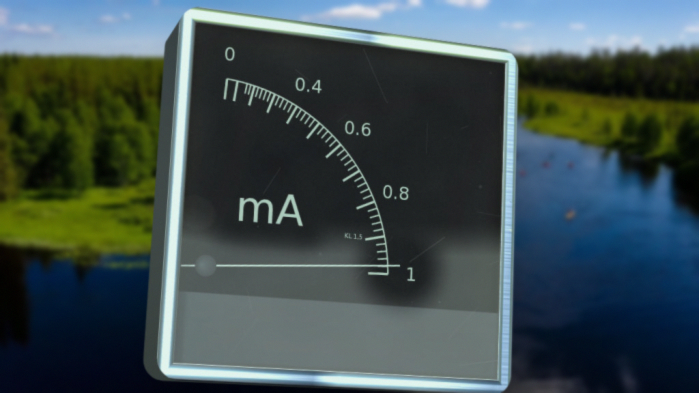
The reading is mA 0.98
